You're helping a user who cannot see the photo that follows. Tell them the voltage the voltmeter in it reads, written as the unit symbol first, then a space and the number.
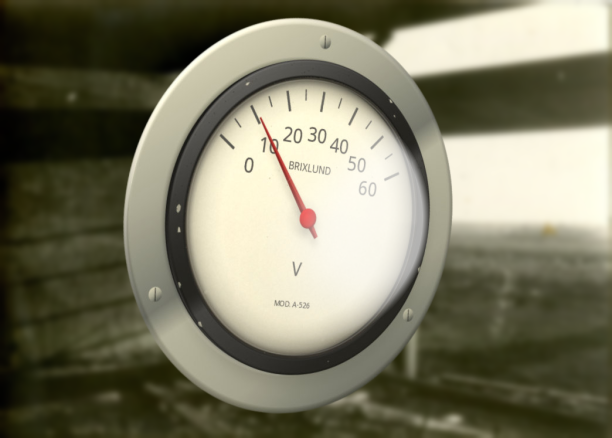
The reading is V 10
